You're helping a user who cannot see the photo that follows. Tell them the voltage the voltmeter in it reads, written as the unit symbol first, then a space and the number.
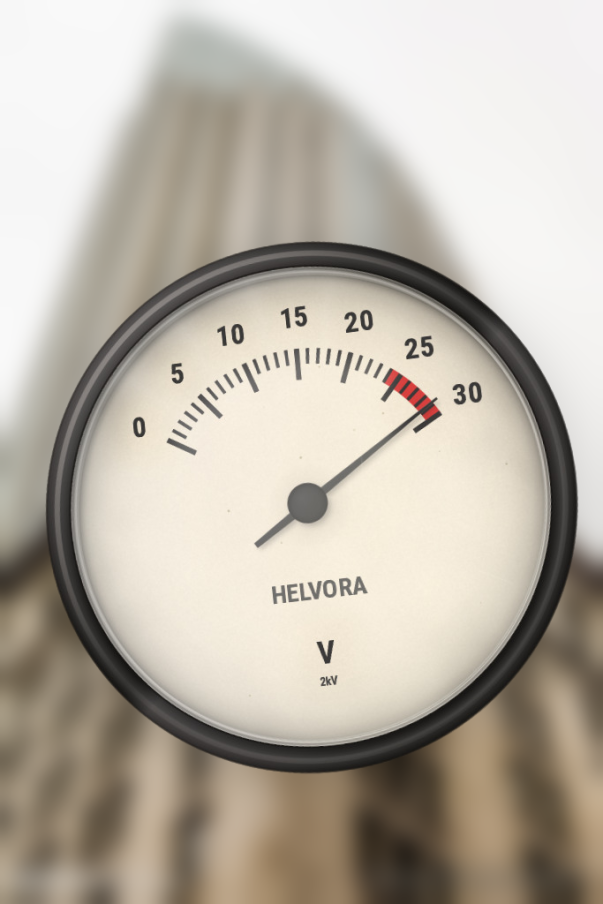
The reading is V 29
